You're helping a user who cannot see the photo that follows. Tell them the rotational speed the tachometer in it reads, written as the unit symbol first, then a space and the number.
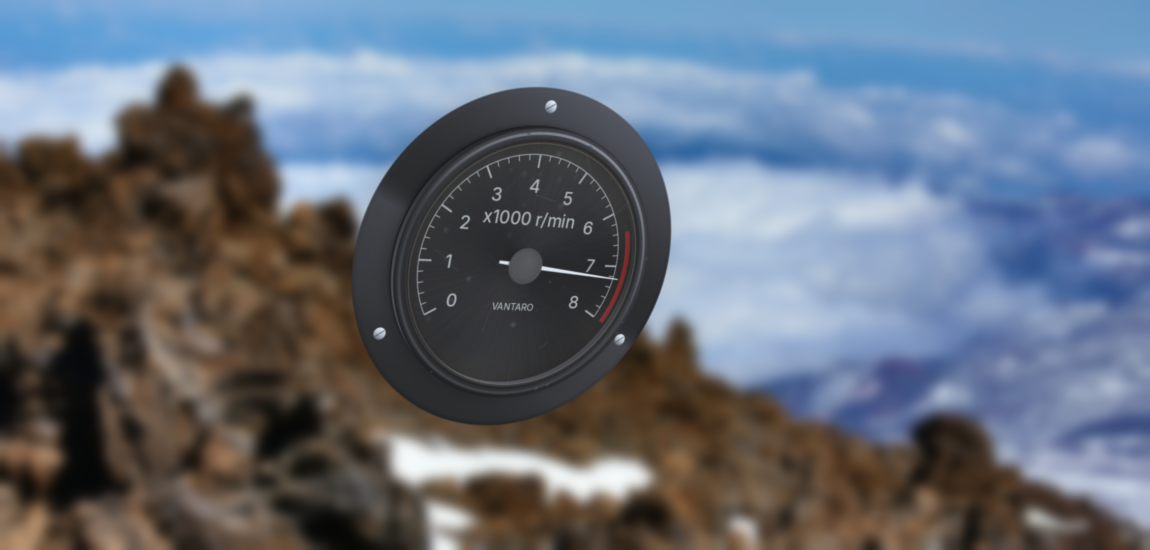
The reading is rpm 7200
